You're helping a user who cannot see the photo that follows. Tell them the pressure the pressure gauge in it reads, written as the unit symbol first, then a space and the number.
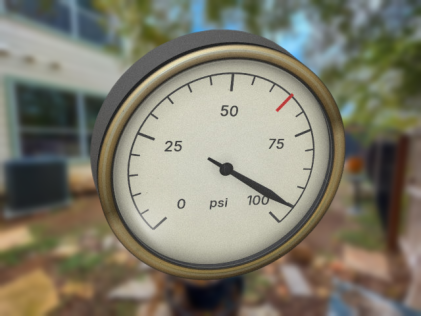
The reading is psi 95
